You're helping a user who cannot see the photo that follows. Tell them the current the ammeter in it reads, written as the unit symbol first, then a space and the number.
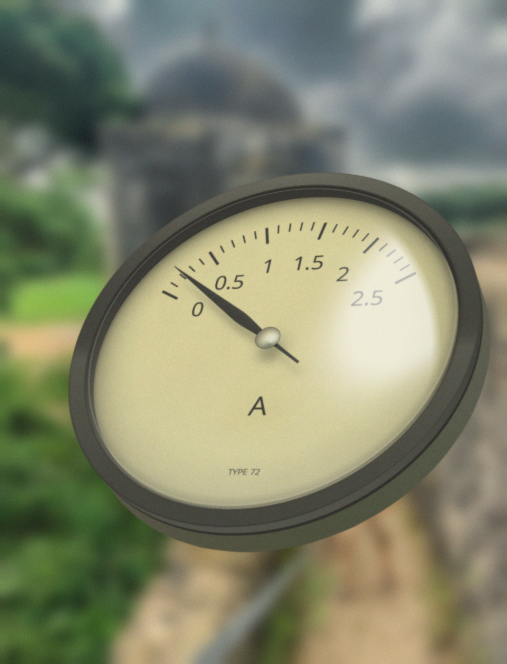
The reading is A 0.2
